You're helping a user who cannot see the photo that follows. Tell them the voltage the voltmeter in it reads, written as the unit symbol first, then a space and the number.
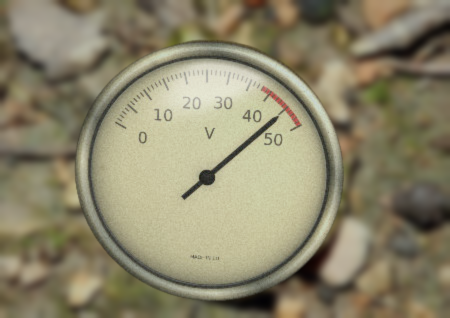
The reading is V 45
